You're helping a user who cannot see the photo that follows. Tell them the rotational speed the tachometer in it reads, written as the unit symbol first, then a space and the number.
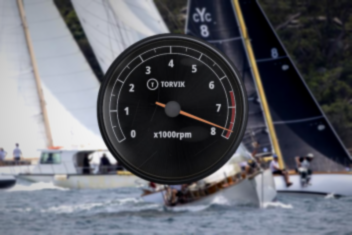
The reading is rpm 7750
